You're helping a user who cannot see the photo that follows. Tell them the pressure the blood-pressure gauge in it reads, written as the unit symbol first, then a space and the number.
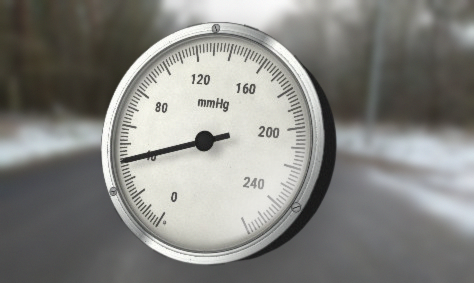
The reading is mmHg 40
